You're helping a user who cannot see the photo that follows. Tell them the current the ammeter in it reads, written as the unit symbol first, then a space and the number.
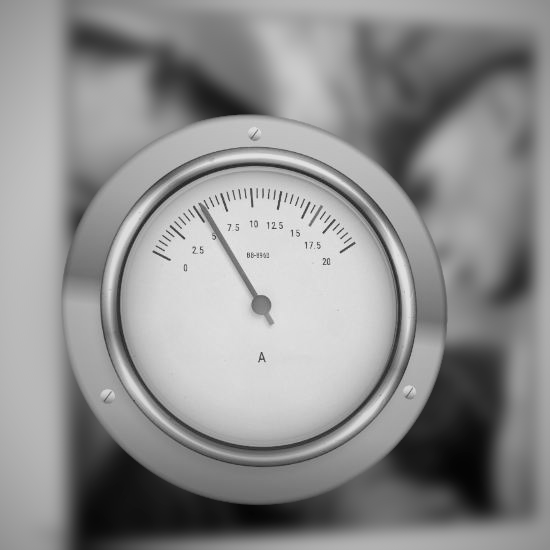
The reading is A 5.5
